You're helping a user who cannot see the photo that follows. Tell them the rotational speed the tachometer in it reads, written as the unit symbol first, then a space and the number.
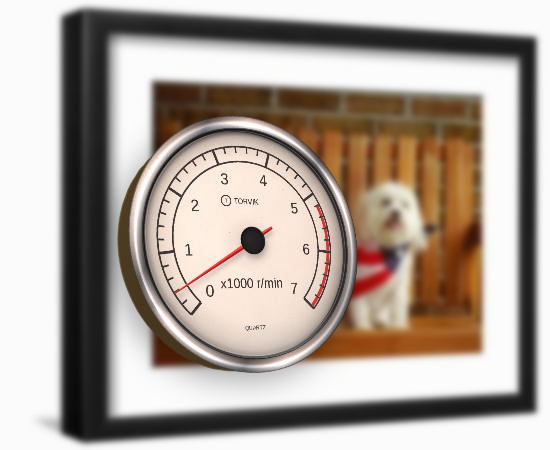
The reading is rpm 400
